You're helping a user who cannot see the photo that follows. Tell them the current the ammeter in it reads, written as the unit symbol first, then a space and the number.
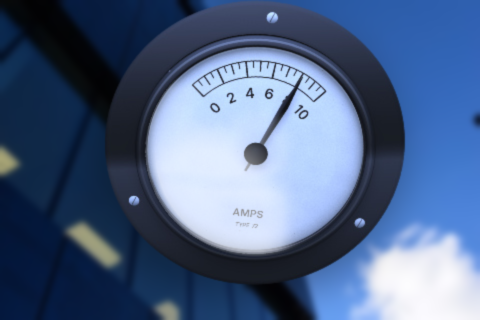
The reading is A 8
